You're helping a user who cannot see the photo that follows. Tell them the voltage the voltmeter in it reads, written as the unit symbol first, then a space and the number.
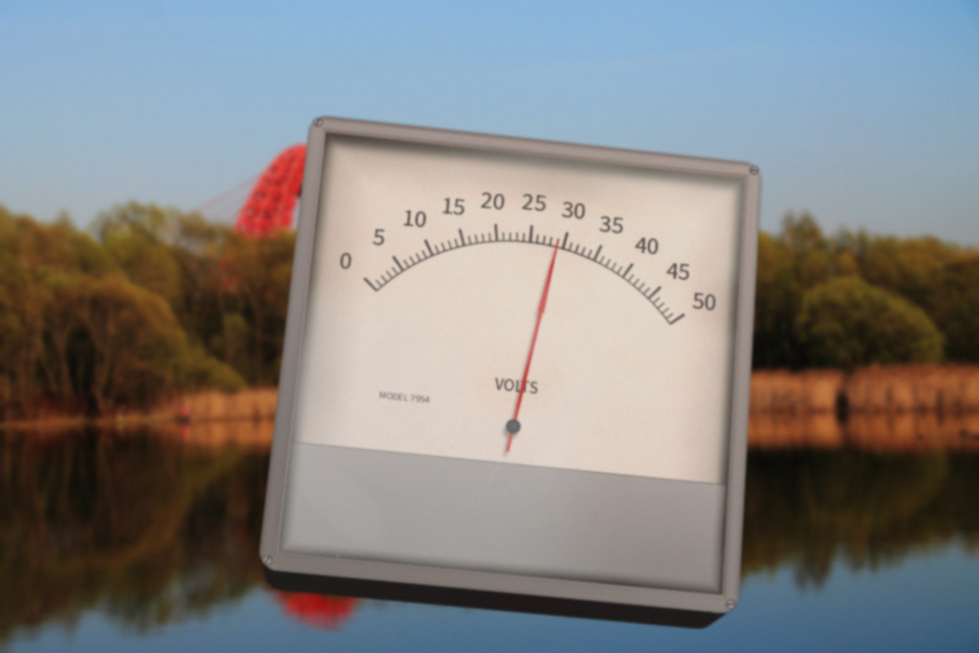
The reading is V 29
